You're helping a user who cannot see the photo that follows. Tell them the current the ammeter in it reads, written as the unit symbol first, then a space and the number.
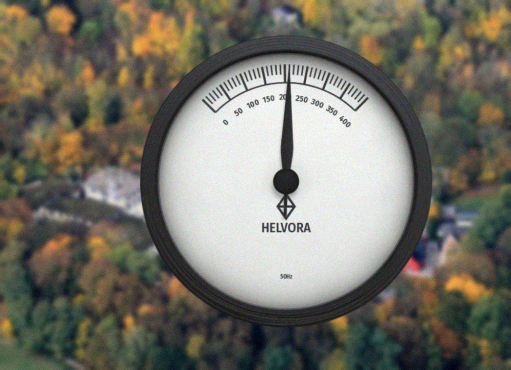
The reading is A 210
